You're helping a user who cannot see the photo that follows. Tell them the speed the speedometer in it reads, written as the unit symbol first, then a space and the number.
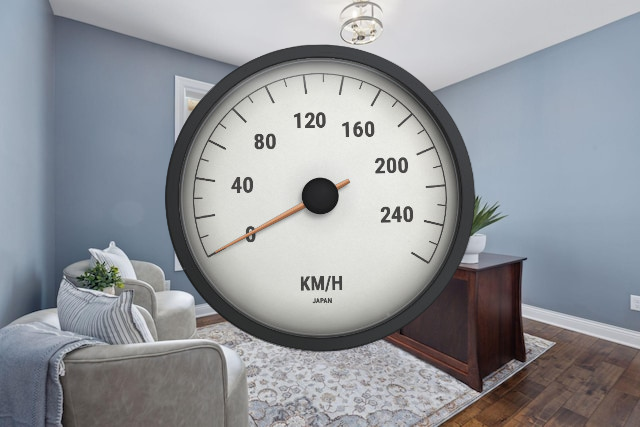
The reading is km/h 0
